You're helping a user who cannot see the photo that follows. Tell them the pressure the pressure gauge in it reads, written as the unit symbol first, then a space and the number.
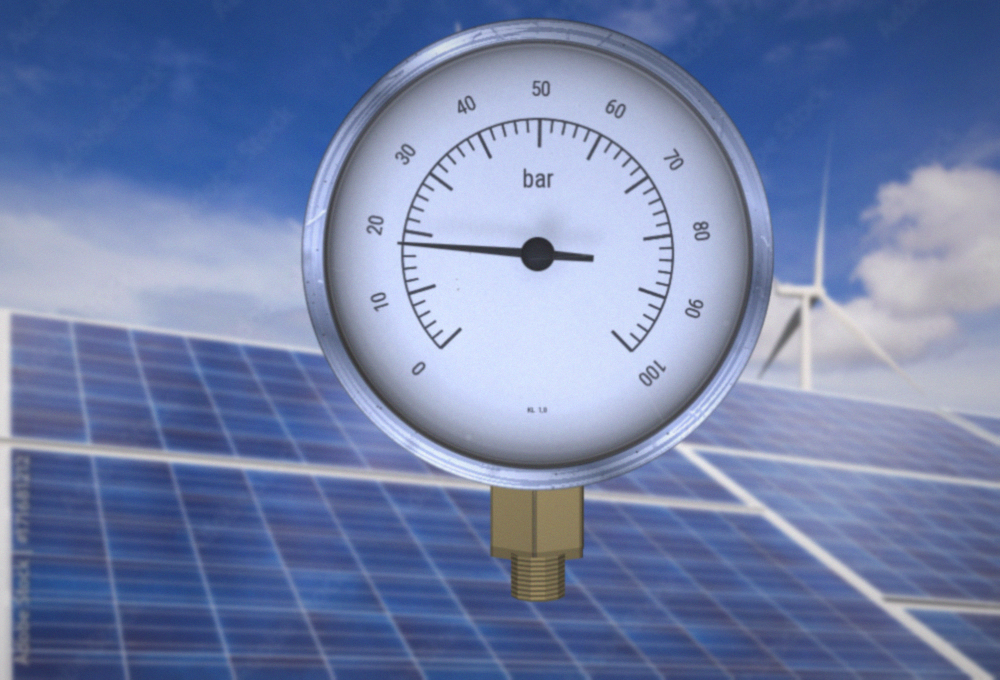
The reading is bar 18
